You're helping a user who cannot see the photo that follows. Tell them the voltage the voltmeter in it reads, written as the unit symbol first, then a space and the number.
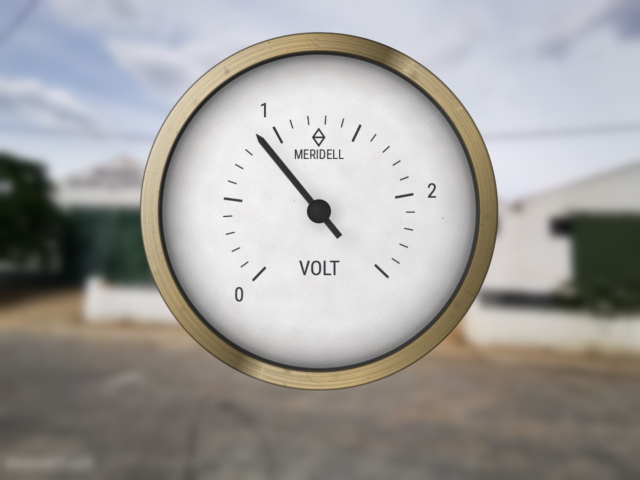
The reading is V 0.9
